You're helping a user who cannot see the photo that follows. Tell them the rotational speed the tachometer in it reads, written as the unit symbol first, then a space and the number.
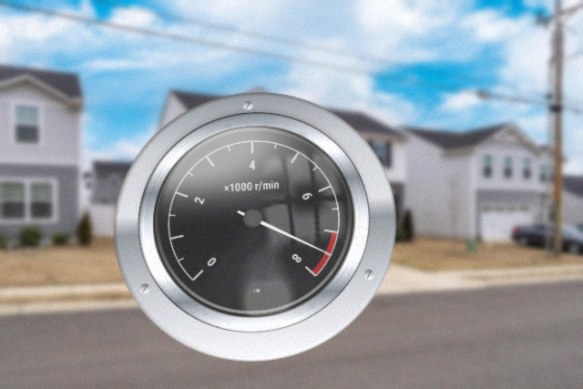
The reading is rpm 7500
